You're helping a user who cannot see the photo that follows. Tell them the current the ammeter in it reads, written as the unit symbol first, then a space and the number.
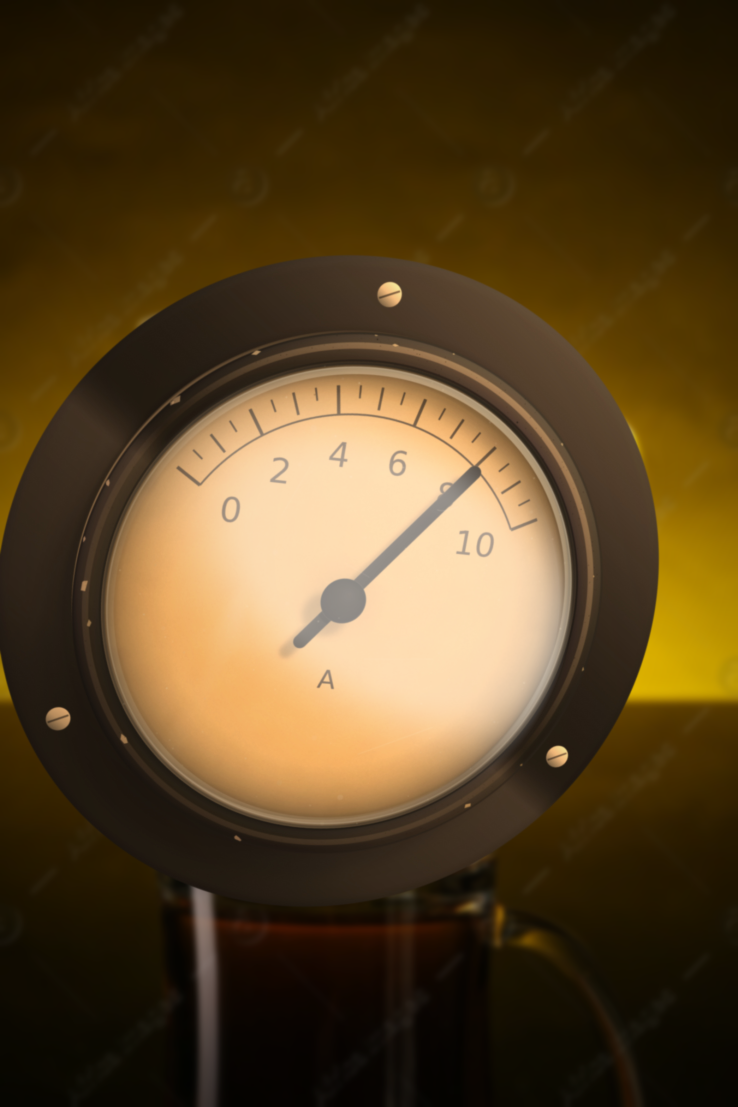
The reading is A 8
